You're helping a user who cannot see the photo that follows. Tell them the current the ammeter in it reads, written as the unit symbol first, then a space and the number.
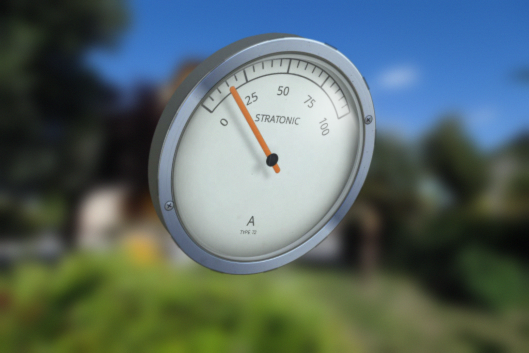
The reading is A 15
